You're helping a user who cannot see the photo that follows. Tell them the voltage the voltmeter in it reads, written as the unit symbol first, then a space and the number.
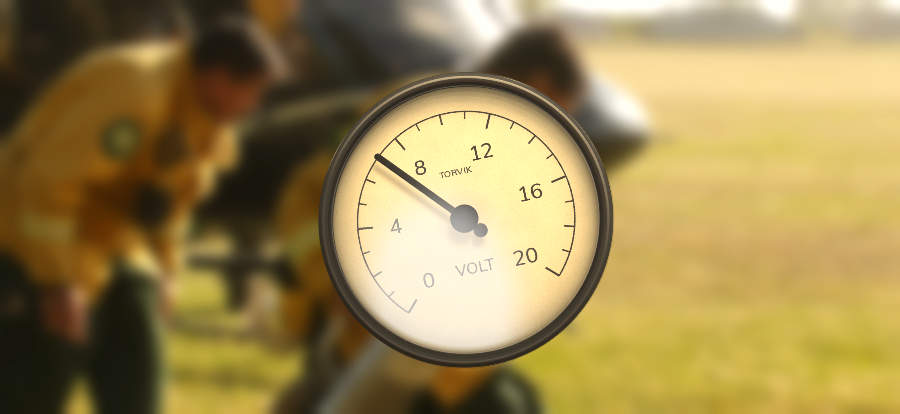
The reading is V 7
